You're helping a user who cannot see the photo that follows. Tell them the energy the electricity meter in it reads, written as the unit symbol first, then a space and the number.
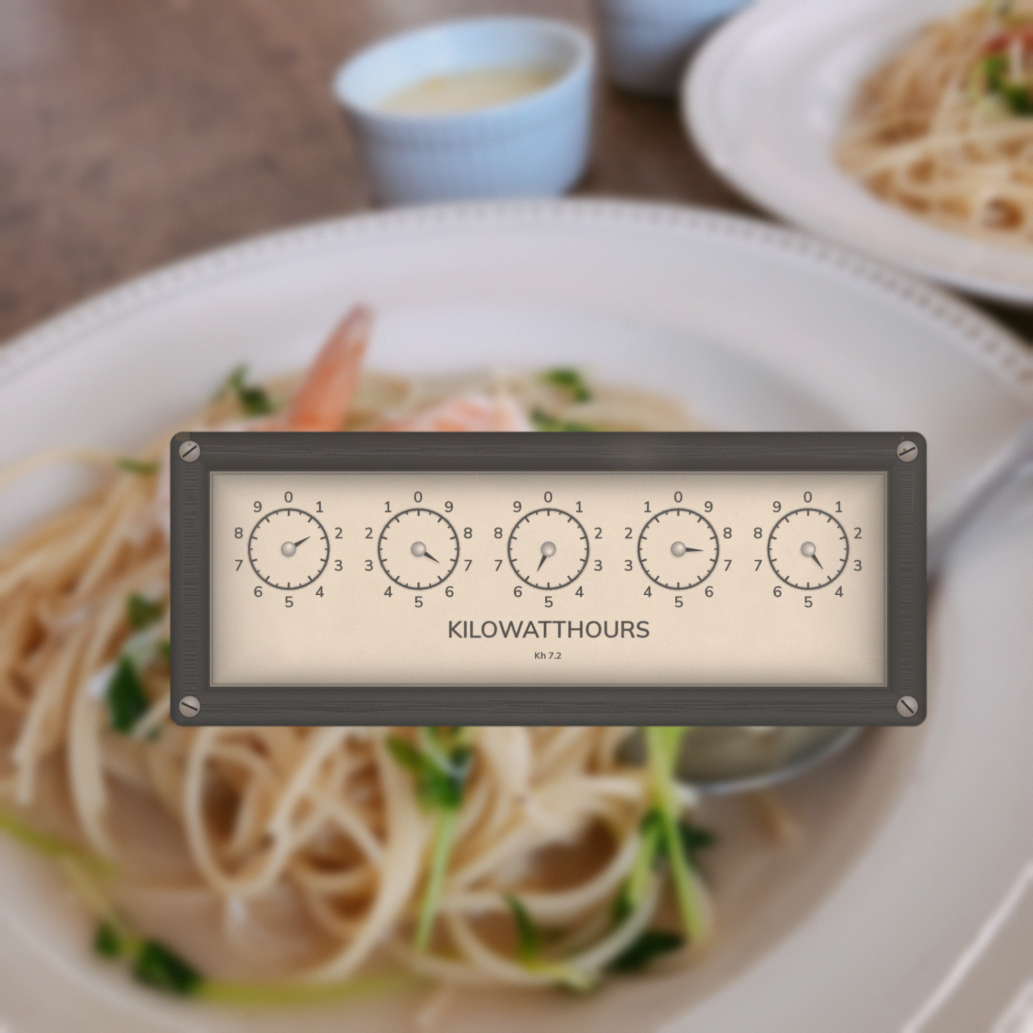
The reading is kWh 16574
